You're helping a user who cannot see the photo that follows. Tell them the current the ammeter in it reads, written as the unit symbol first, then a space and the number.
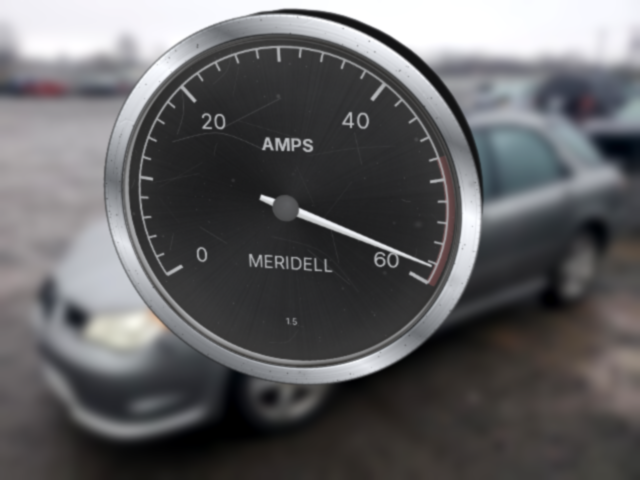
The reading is A 58
